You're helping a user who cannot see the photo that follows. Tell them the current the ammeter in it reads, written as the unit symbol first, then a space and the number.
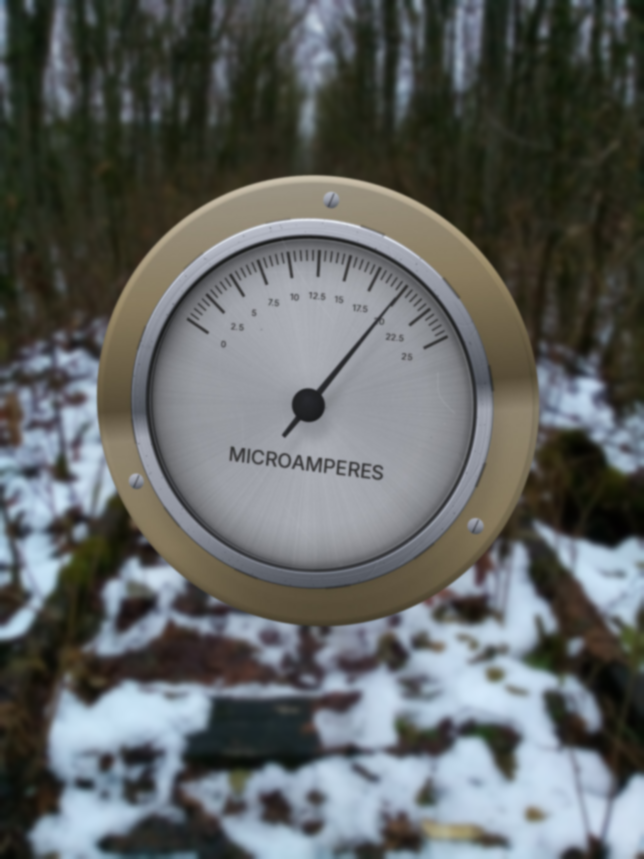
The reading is µA 20
